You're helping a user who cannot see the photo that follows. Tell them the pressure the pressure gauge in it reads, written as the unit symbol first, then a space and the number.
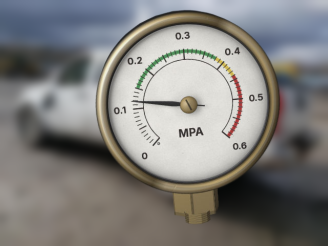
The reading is MPa 0.12
